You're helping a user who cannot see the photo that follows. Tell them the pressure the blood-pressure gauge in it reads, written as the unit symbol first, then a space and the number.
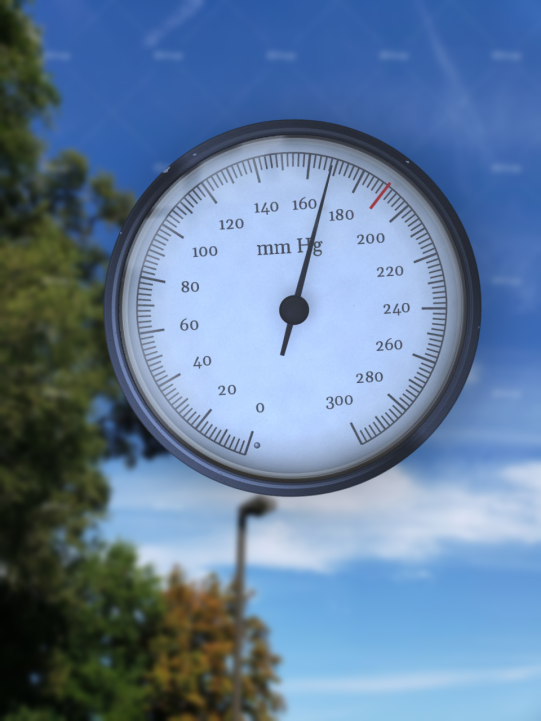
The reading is mmHg 168
